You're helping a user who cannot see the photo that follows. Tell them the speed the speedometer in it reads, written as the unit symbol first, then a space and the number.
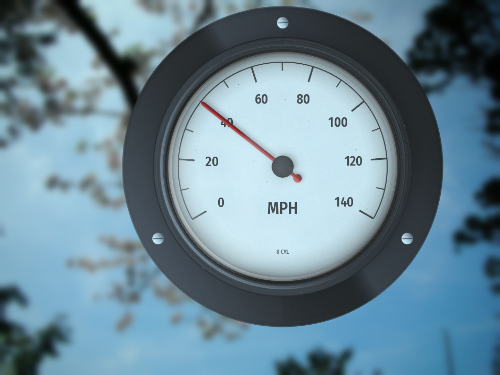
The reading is mph 40
